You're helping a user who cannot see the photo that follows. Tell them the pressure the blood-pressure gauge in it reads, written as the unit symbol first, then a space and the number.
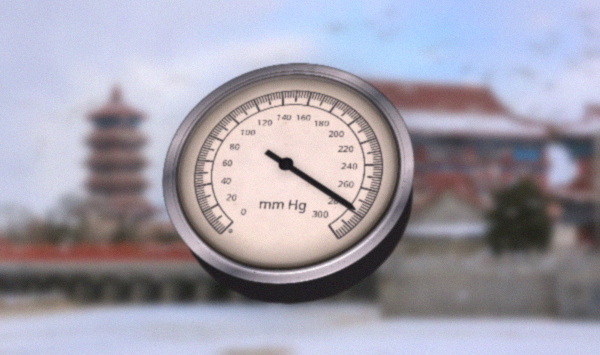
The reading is mmHg 280
